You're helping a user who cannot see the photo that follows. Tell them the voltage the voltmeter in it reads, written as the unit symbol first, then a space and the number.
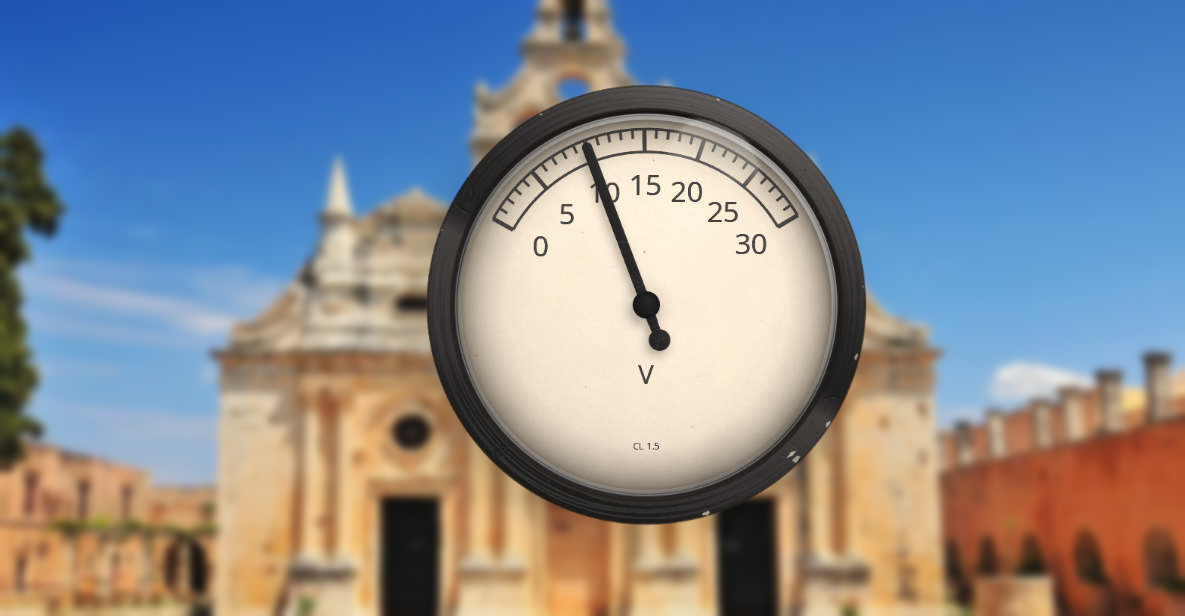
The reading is V 10
